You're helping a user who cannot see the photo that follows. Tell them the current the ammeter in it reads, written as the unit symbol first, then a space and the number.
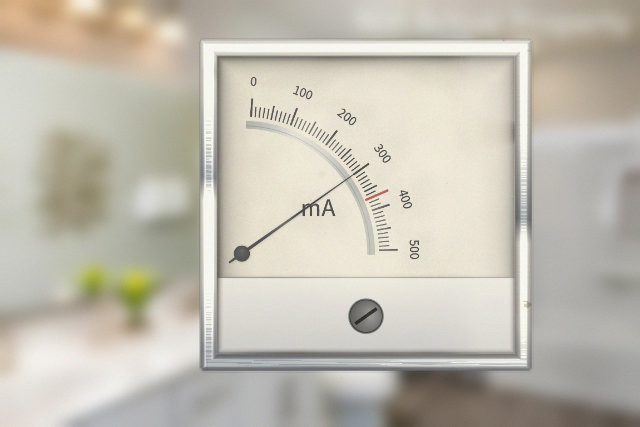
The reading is mA 300
